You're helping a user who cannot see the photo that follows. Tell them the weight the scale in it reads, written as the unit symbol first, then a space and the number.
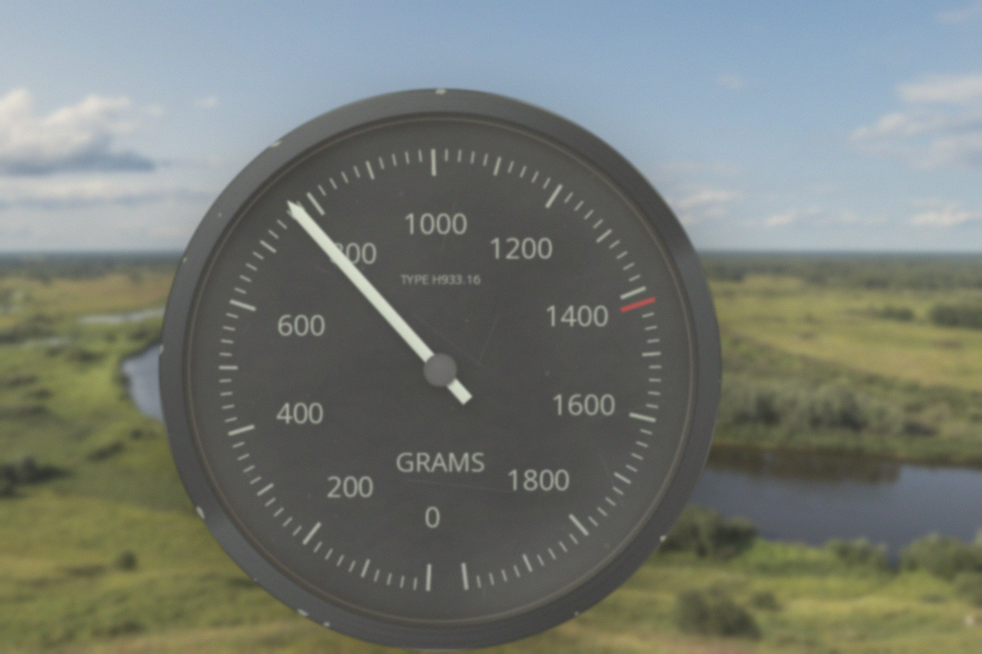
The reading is g 770
